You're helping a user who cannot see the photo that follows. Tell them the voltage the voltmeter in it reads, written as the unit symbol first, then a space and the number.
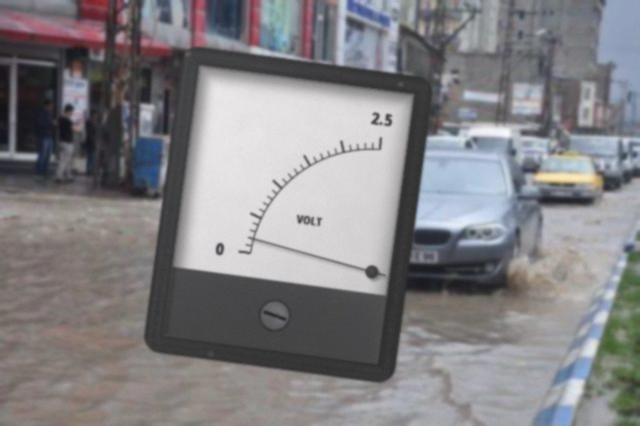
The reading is V 0.2
